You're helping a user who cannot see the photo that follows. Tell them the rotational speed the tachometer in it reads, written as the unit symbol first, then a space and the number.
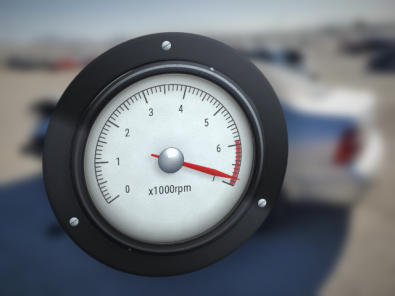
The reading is rpm 6800
